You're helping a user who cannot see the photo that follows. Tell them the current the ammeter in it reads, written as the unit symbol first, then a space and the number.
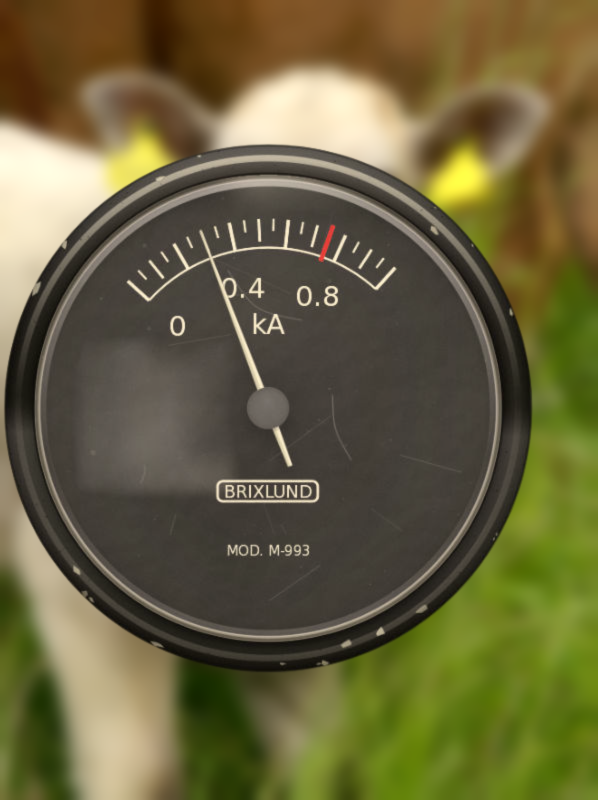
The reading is kA 0.3
